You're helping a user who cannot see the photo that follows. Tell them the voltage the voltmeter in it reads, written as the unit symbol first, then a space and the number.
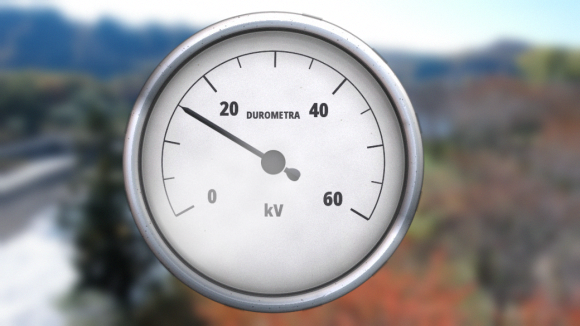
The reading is kV 15
